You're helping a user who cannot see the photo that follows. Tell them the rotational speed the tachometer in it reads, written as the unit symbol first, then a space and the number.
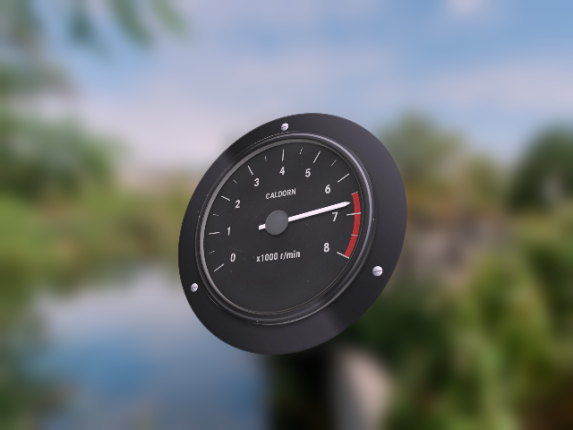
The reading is rpm 6750
